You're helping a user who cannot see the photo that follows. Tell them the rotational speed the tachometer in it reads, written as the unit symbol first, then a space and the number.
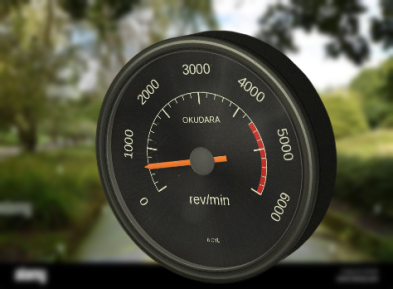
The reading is rpm 600
